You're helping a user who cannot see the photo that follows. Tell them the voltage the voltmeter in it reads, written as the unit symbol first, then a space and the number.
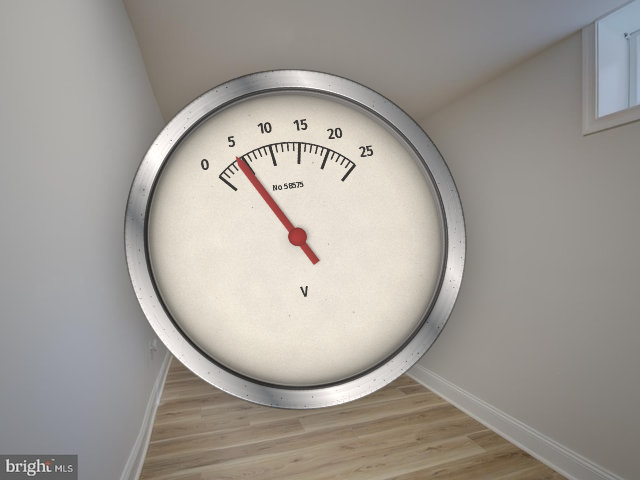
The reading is V 4
